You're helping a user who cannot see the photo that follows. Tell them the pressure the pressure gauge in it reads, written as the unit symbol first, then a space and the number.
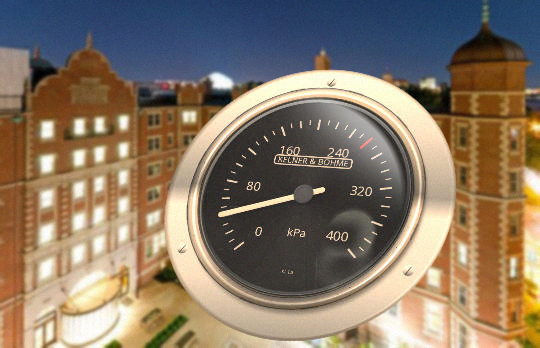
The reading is kPa 40
